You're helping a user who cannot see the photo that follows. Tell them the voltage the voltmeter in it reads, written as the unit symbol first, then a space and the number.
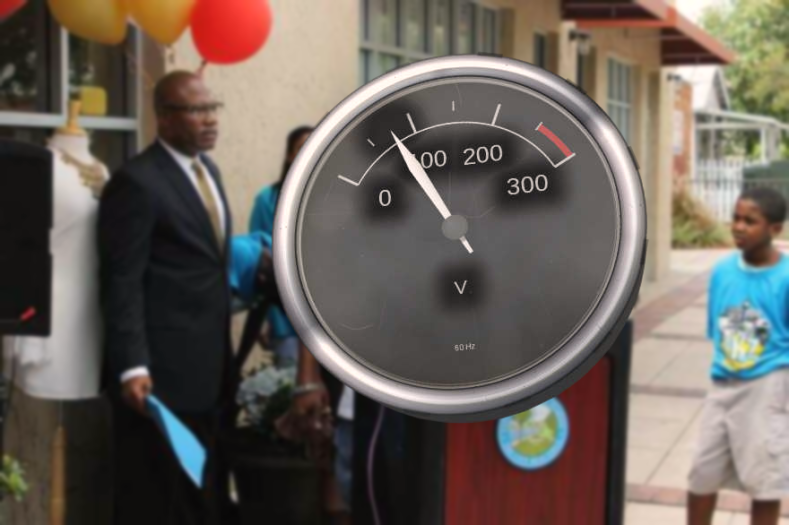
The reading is V 75
